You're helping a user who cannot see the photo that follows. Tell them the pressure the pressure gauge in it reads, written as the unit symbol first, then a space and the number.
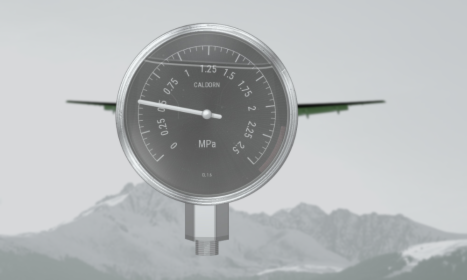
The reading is MPa 0.5
